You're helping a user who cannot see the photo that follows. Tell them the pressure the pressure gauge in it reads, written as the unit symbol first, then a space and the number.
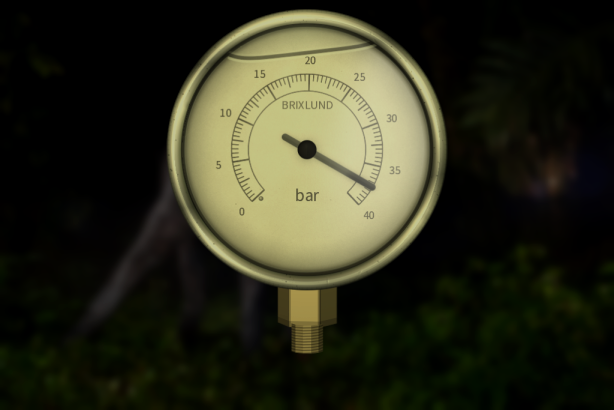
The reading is bar 37.5
